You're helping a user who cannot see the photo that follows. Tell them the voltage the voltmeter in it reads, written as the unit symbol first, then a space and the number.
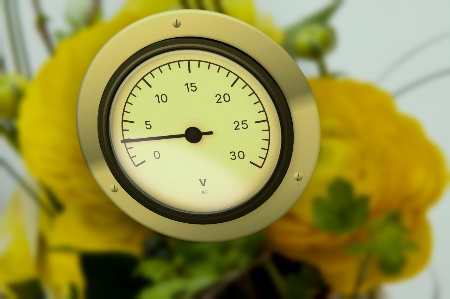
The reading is V 3
